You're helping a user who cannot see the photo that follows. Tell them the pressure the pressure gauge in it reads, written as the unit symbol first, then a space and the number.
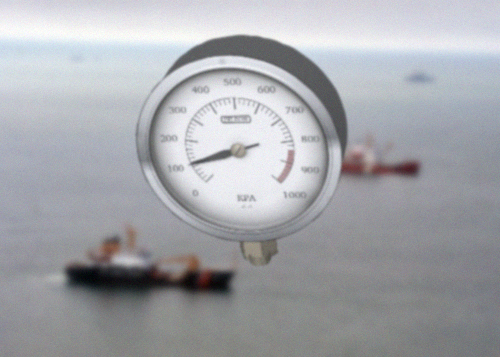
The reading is kPa 100
